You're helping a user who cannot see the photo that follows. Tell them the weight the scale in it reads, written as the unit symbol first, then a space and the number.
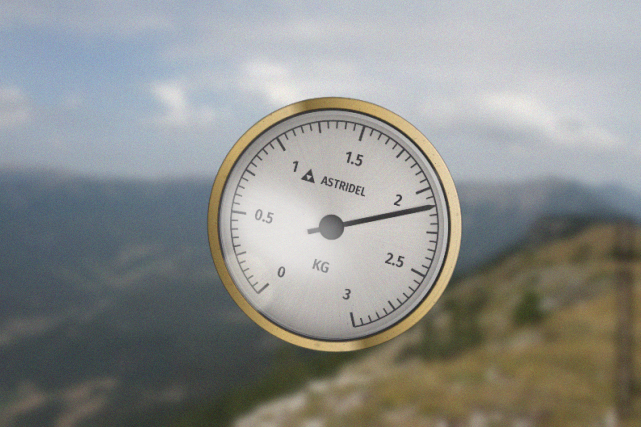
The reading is kg 2.1
